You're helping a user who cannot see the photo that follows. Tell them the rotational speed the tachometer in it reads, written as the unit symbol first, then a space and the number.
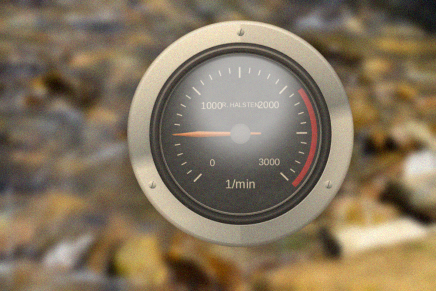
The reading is rpm 500
